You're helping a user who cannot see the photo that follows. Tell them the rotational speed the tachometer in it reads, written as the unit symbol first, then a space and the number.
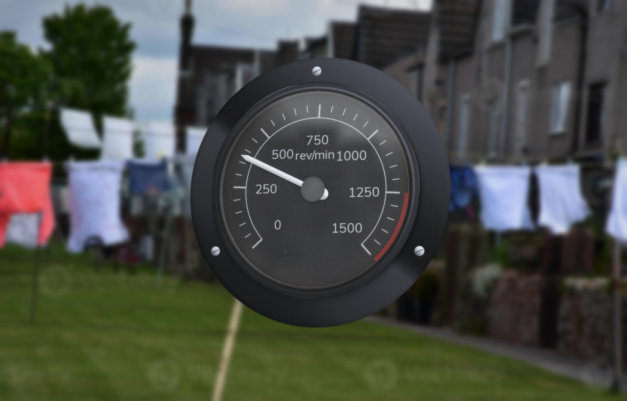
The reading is rpm 375
